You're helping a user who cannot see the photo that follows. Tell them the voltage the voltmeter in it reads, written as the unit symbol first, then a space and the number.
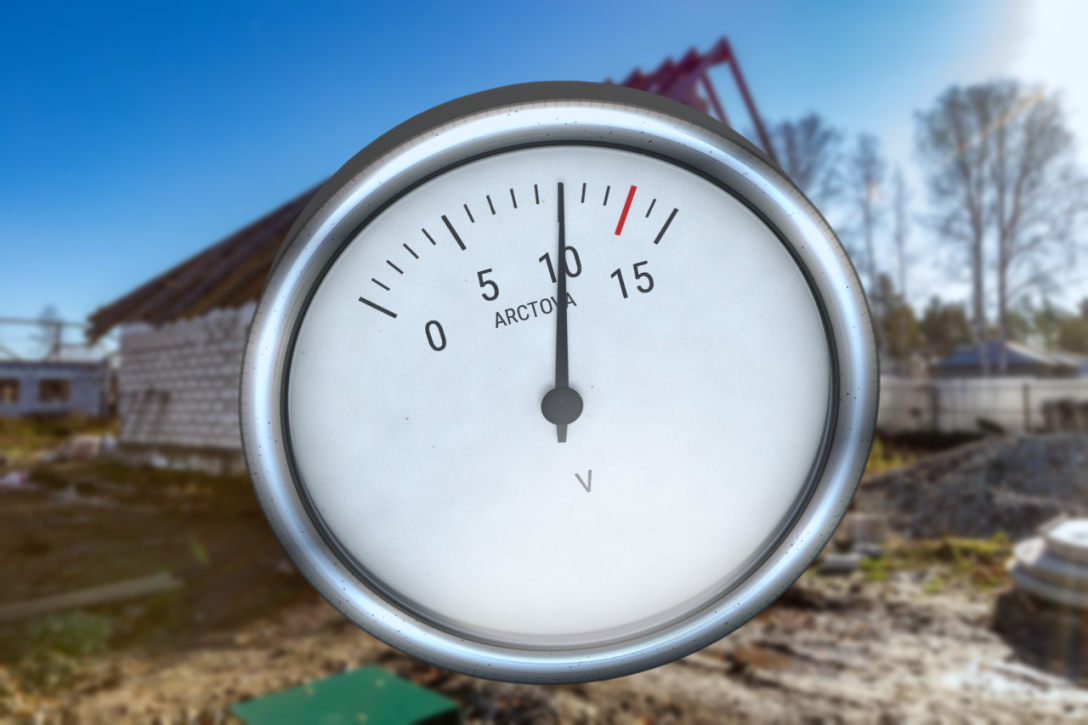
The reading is V 10
